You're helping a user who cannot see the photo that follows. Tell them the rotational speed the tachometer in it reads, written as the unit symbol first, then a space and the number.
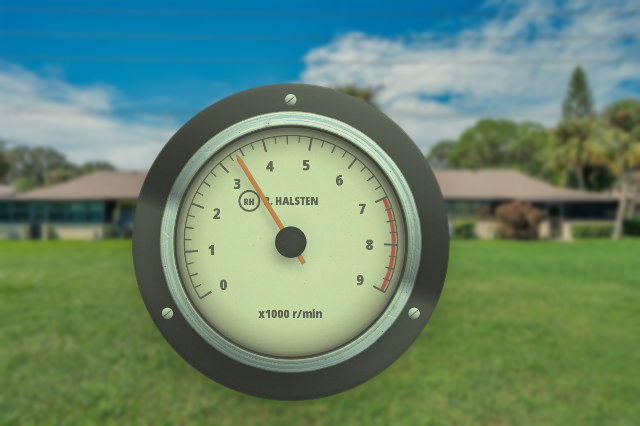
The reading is rpm 3375
